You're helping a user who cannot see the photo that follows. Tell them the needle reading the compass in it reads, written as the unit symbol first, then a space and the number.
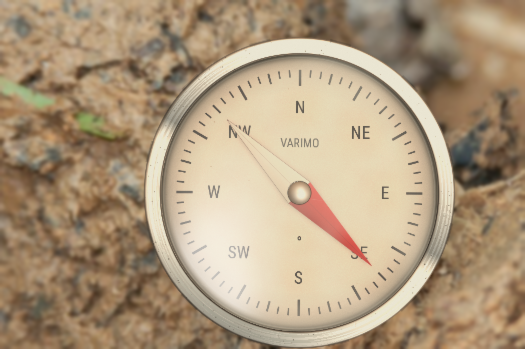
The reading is ° 135
